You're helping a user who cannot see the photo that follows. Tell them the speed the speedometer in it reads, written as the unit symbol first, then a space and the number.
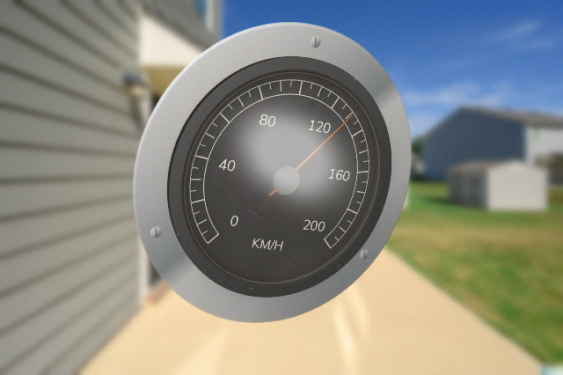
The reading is km/h 130
